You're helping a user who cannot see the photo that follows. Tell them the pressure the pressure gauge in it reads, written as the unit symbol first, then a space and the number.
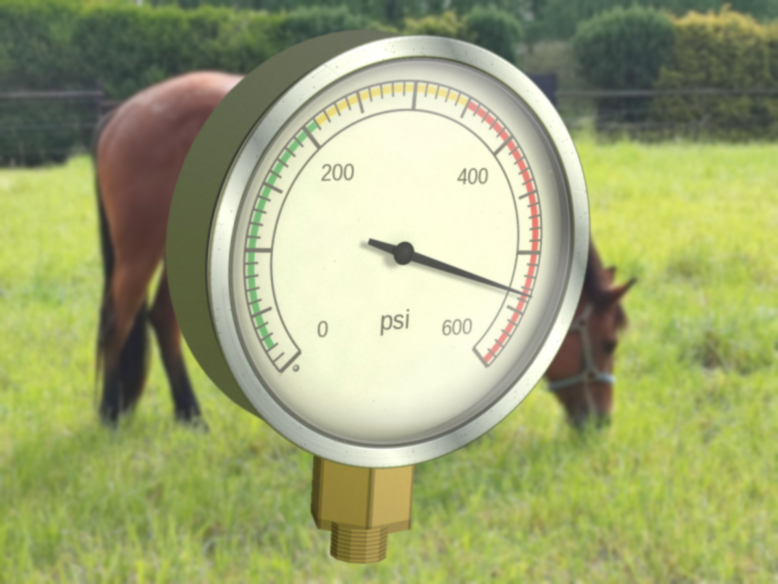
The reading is psi 535
